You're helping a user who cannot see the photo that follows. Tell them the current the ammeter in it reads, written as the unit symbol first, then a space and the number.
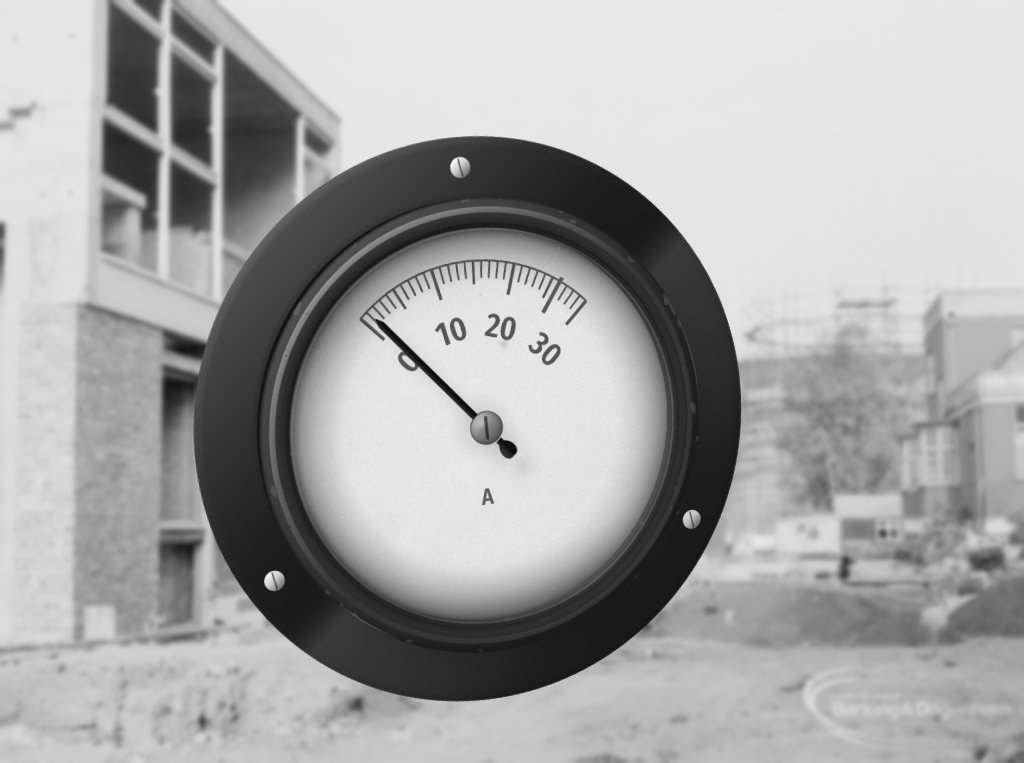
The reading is A 1
